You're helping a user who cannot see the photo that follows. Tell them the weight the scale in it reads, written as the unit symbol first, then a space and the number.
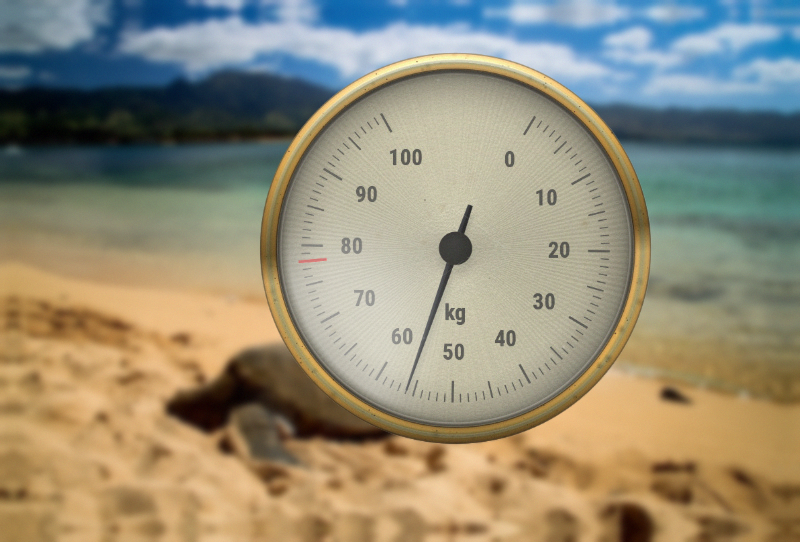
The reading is kg 56
